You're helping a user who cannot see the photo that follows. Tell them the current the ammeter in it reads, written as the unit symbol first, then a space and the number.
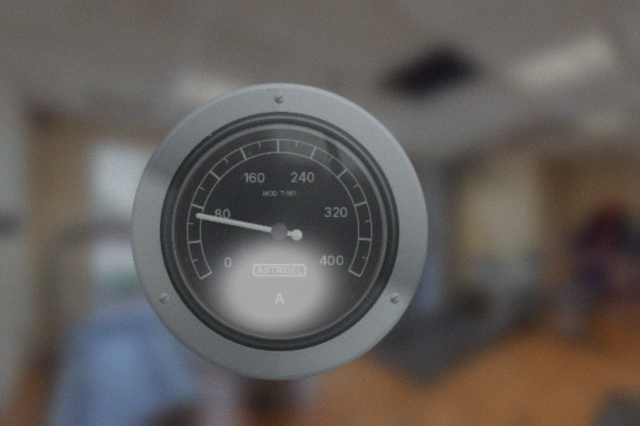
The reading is A 70
